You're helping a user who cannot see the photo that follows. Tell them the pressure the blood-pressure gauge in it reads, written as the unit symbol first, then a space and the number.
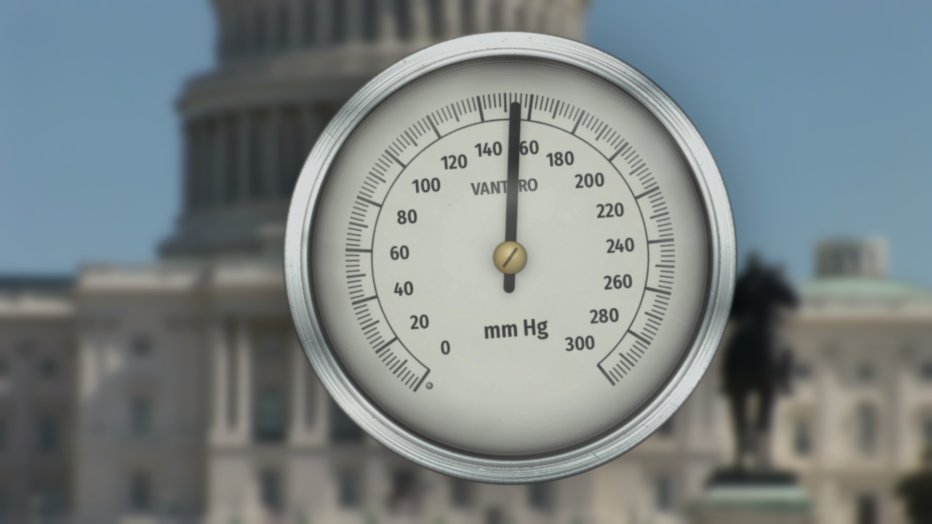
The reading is mmHg 154
